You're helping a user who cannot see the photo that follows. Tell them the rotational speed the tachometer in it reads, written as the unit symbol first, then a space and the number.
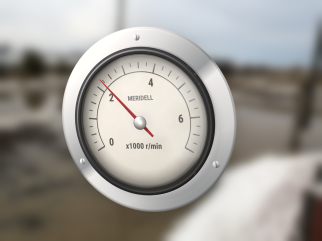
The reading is rpm 2250
